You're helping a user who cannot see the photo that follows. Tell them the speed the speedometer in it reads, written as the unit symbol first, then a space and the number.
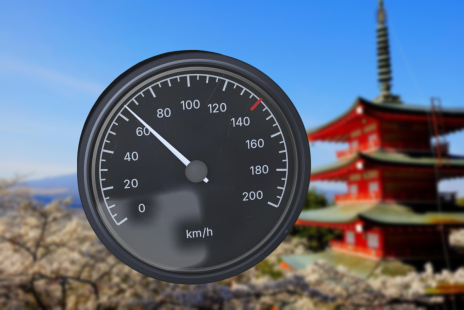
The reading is km/h 65
